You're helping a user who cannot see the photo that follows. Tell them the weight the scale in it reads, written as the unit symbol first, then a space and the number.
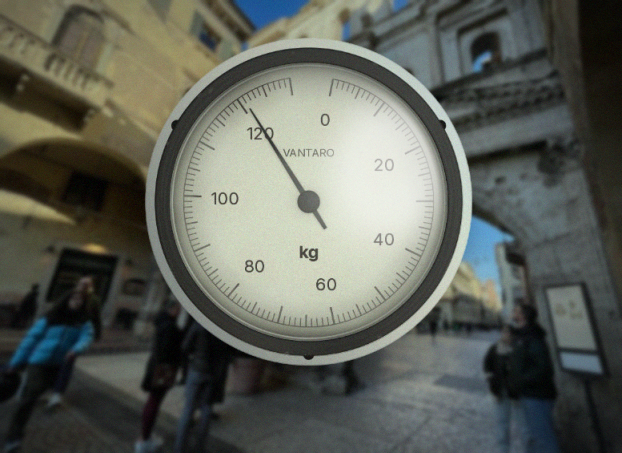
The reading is kg 121
